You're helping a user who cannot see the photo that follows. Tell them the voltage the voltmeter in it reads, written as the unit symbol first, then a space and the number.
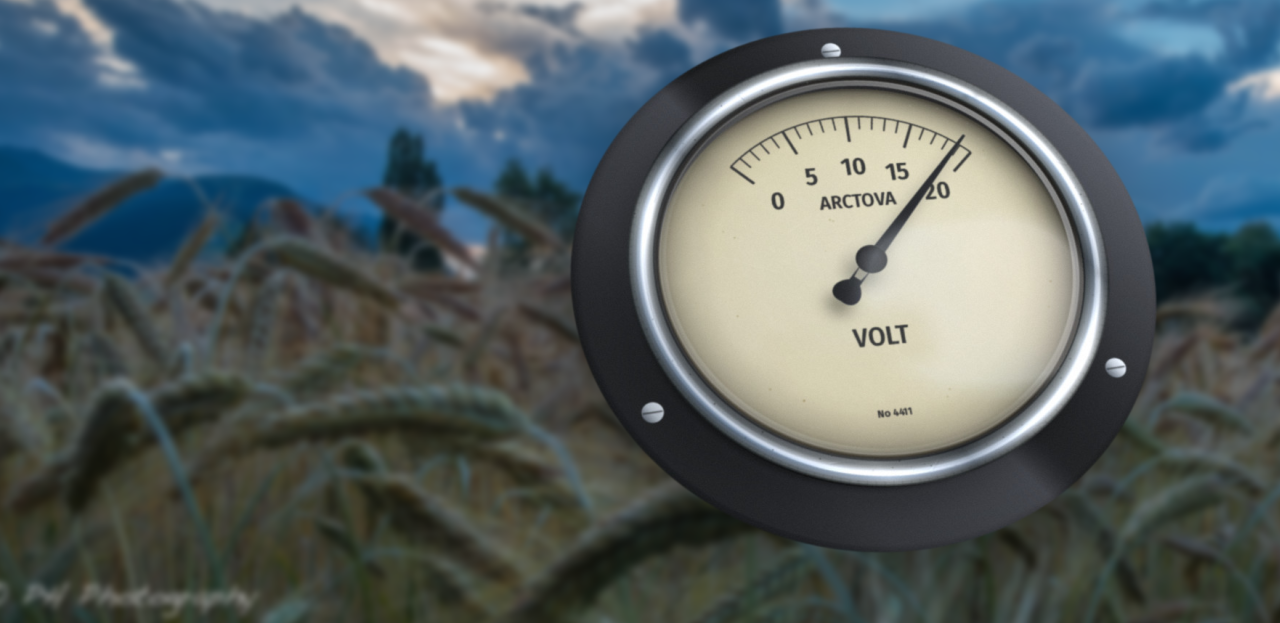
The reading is V 19
